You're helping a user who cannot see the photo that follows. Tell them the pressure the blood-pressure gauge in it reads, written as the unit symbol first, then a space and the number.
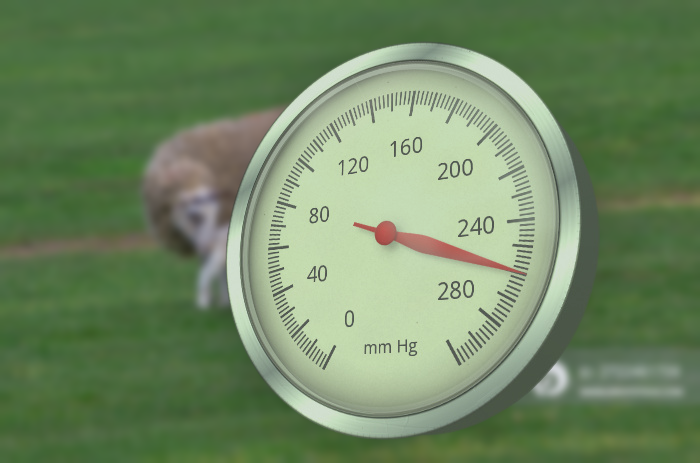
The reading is mmHg 260
